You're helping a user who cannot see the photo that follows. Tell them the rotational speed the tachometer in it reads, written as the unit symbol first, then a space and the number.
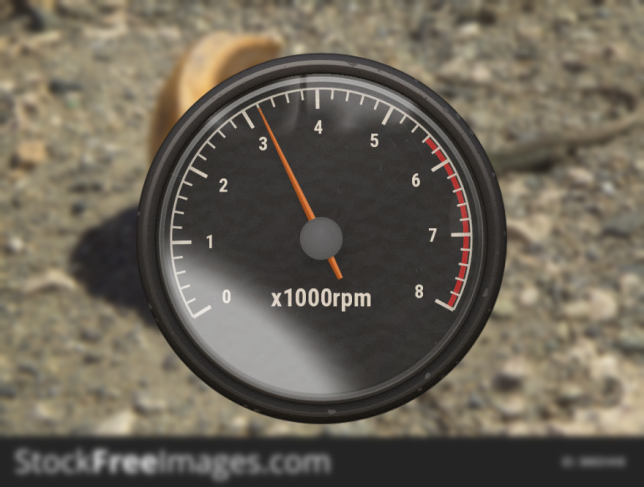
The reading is rpm 3200
